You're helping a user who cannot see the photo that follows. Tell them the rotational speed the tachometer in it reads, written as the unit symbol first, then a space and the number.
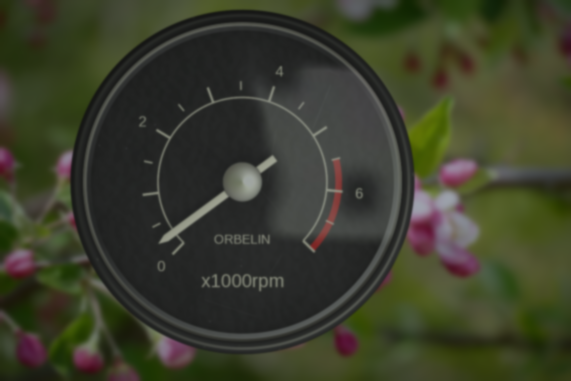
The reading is rpm 250
